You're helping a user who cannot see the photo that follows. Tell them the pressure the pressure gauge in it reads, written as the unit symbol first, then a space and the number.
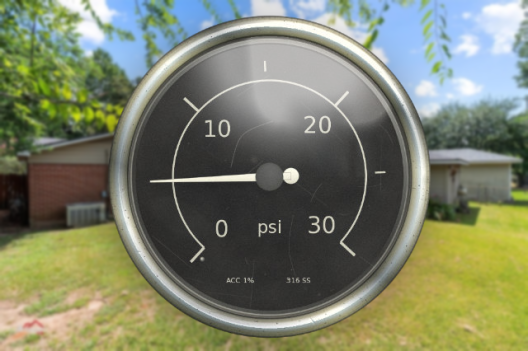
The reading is psi 5
